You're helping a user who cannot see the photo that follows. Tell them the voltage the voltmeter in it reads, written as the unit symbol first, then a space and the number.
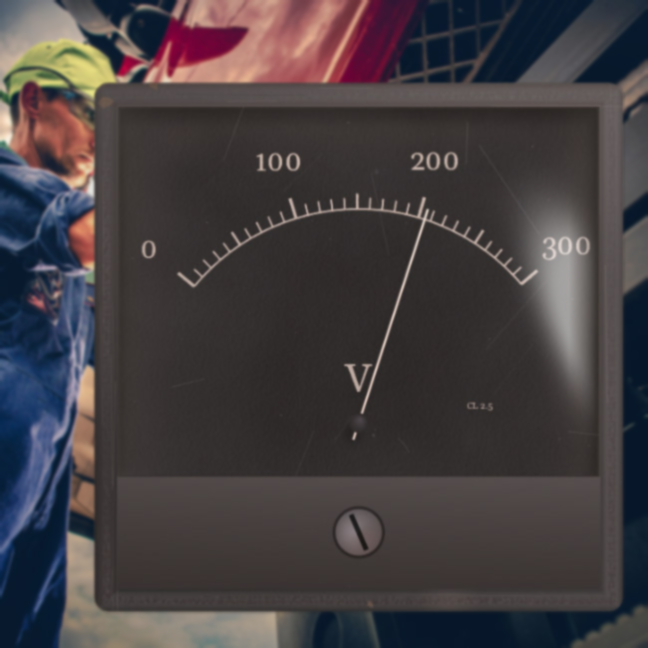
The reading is V 205
